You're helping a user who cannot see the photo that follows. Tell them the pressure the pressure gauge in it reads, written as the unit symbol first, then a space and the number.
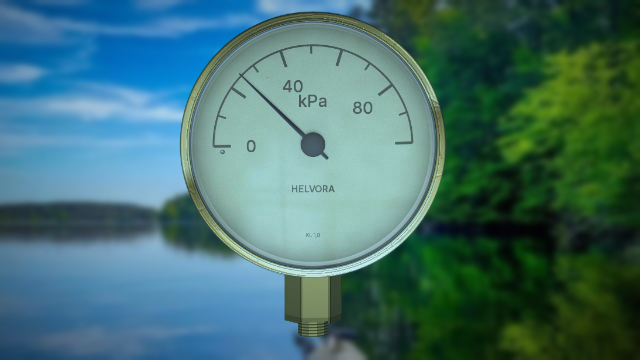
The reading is kPa 25
